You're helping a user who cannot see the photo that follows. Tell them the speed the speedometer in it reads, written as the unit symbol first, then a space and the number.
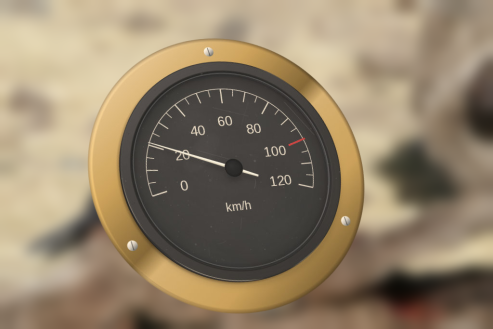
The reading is km/h 20
